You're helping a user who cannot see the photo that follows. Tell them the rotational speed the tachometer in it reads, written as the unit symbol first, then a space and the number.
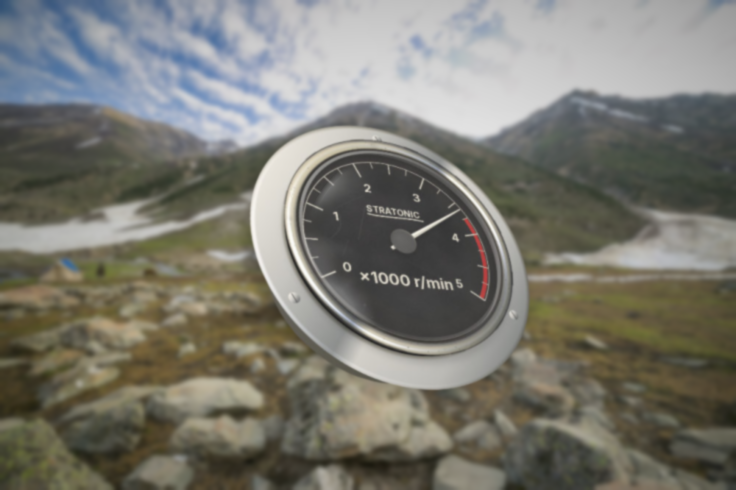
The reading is rpm 3625
